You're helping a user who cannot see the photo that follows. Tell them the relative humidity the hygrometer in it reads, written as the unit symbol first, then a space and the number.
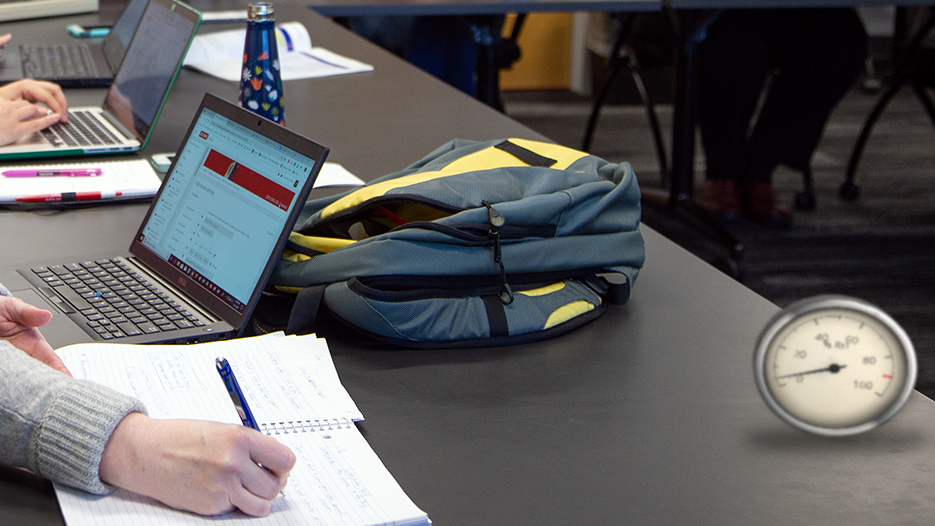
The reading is % 5
